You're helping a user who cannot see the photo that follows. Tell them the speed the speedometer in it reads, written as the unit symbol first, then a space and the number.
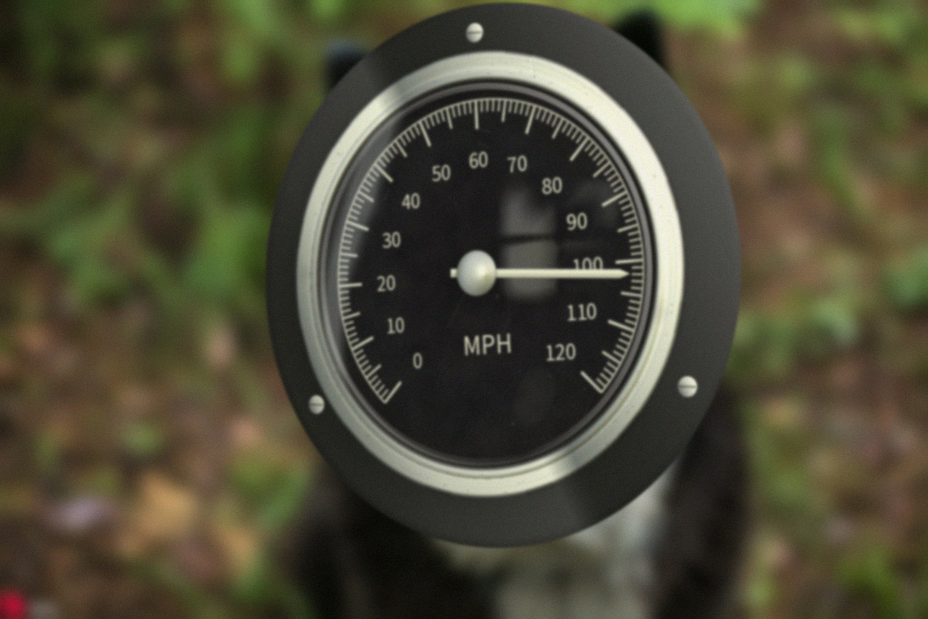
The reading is mph 102
